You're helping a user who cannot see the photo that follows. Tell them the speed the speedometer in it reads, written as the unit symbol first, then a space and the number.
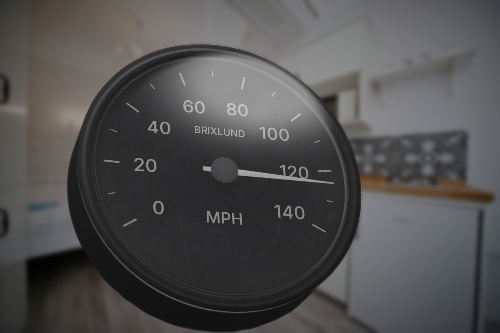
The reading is mph 125
